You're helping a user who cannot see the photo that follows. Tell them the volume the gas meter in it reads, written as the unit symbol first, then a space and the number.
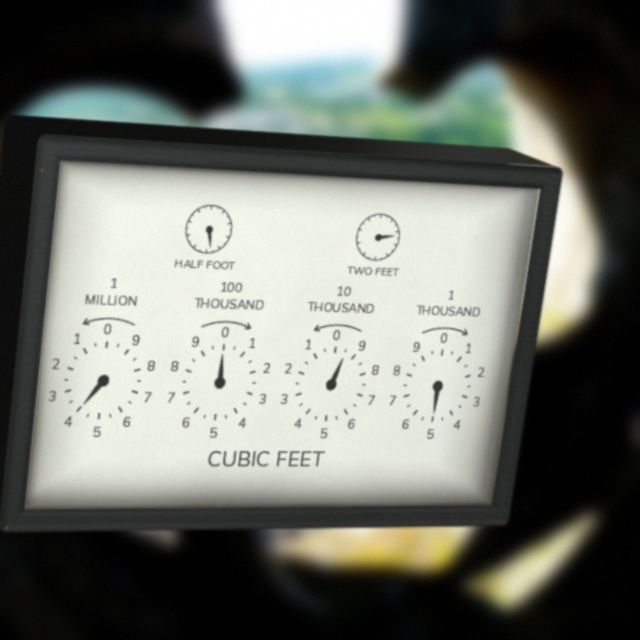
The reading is ft³ 399500
